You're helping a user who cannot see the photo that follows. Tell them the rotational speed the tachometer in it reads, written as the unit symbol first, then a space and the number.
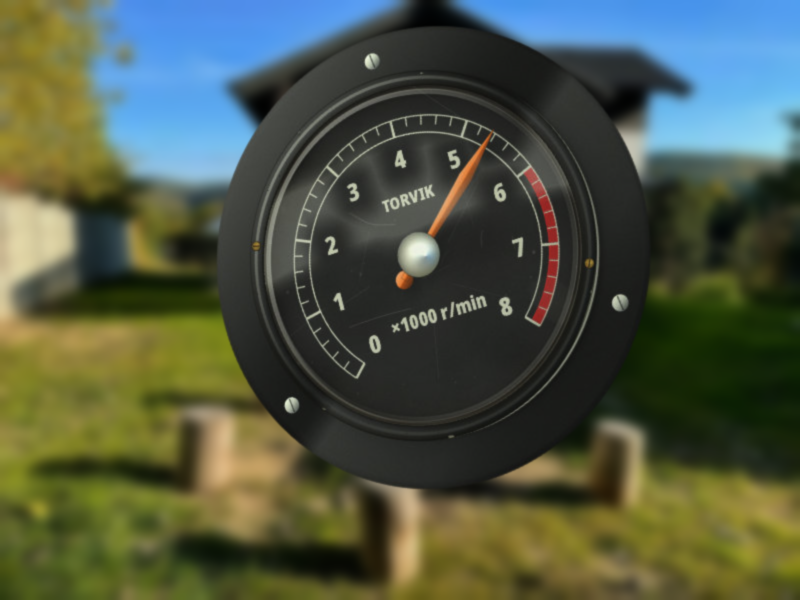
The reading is rpm 5400
